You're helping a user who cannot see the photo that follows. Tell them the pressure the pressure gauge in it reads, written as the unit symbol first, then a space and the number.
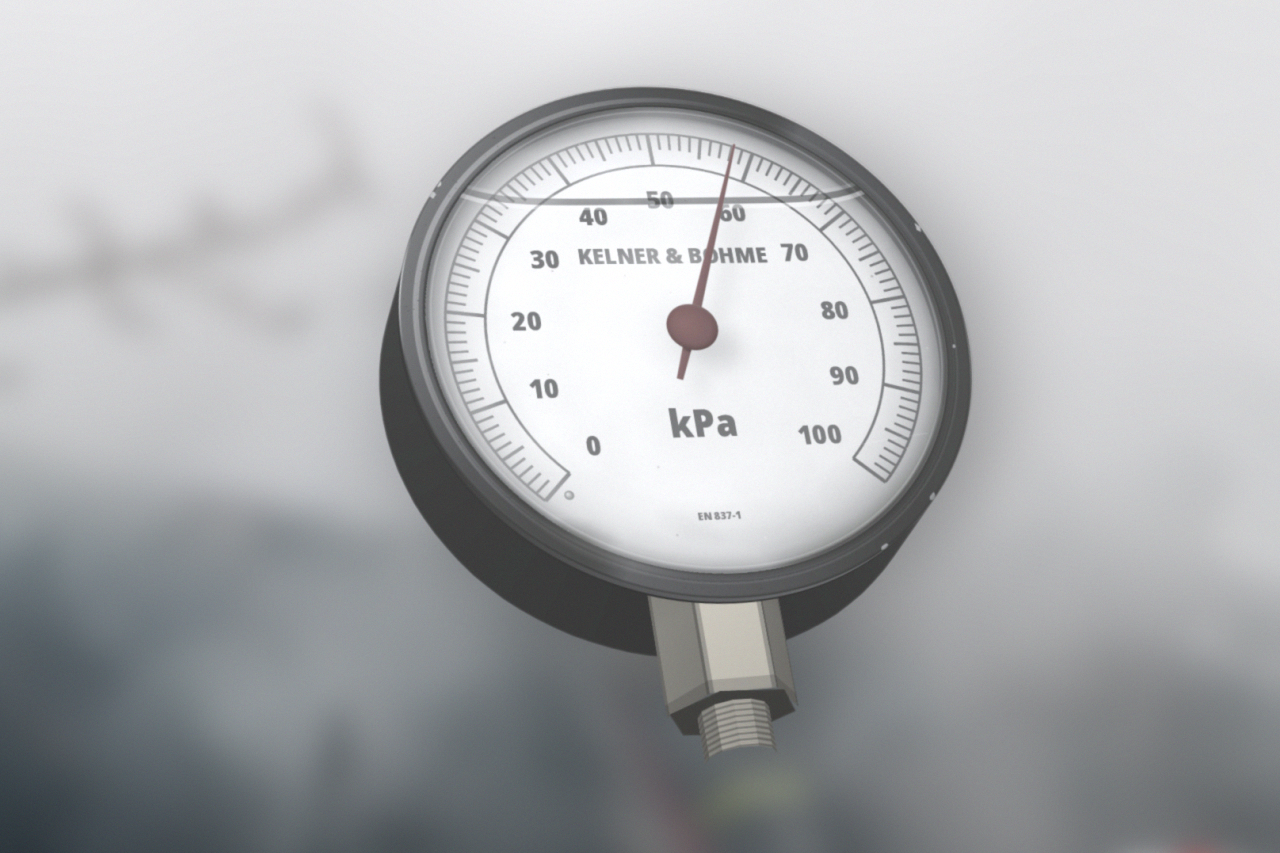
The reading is kPa 58
